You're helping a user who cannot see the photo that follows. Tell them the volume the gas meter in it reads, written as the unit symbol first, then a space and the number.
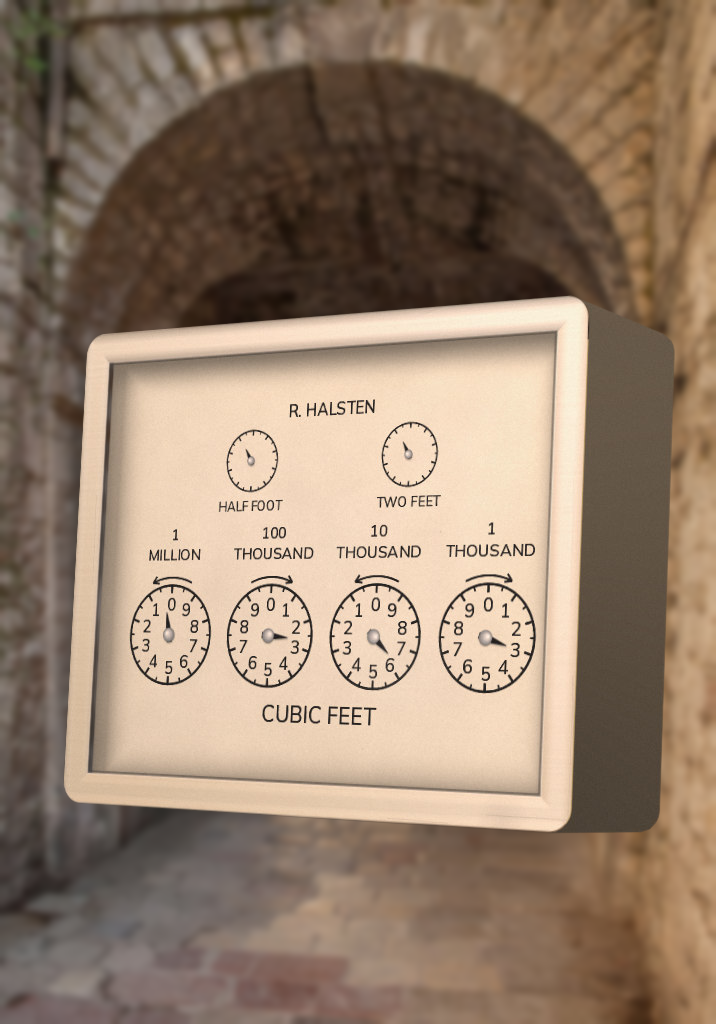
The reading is ft³ 26300
